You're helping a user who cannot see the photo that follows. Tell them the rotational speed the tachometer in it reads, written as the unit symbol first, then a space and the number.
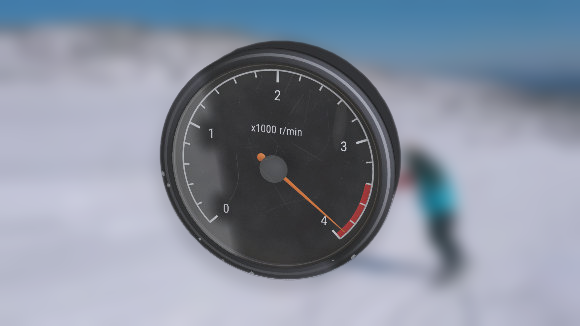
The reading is rpm 3900
